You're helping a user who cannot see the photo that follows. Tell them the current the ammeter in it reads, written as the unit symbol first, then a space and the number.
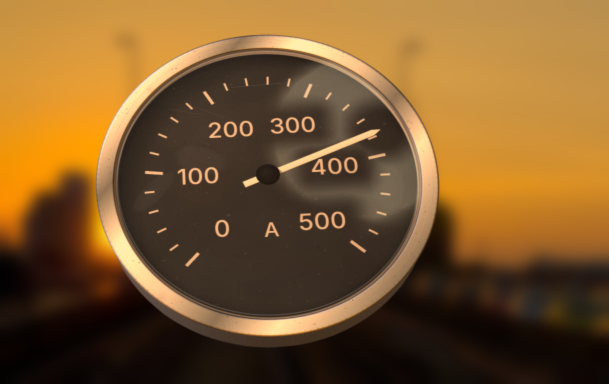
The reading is A 380
